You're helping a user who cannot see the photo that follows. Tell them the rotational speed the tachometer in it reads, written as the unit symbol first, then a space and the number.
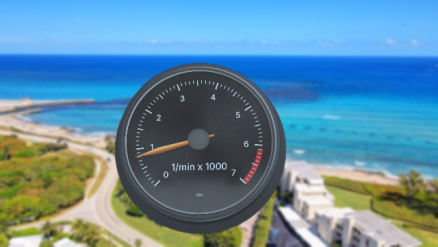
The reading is rpm 800
